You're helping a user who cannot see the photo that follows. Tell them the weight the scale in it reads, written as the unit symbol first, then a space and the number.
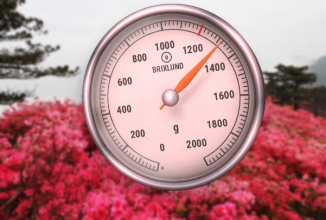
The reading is g 1320
